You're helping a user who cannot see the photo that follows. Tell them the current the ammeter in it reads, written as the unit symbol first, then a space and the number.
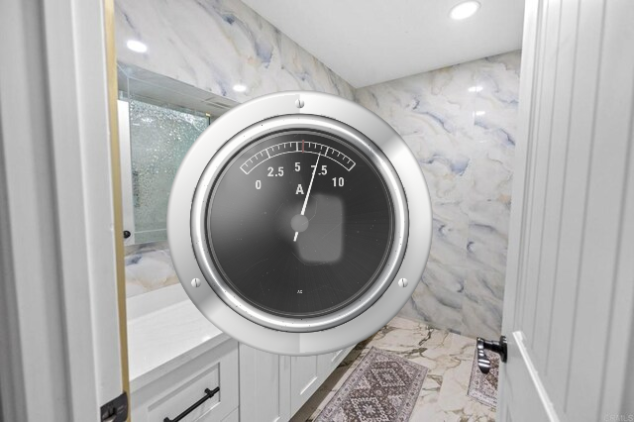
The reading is A 7
